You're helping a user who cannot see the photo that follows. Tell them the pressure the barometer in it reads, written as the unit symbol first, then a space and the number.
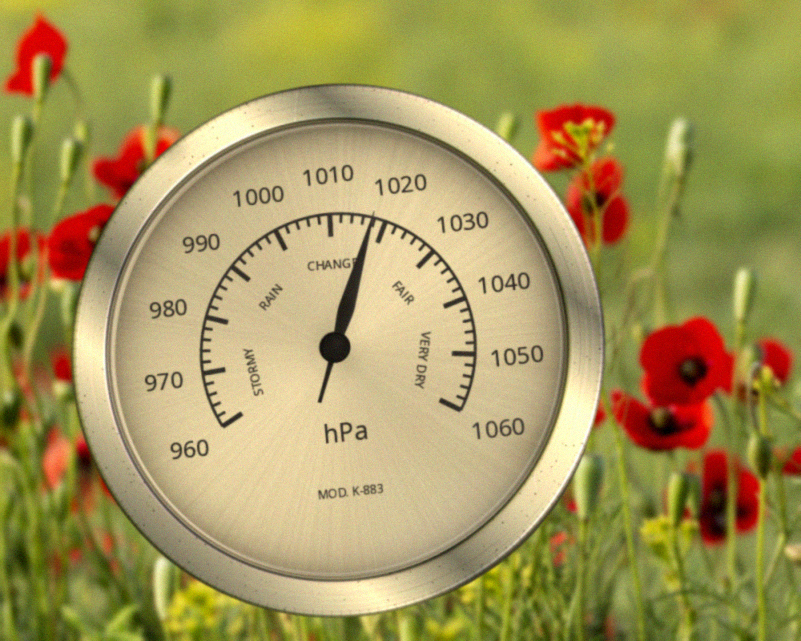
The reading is hPa 1018
